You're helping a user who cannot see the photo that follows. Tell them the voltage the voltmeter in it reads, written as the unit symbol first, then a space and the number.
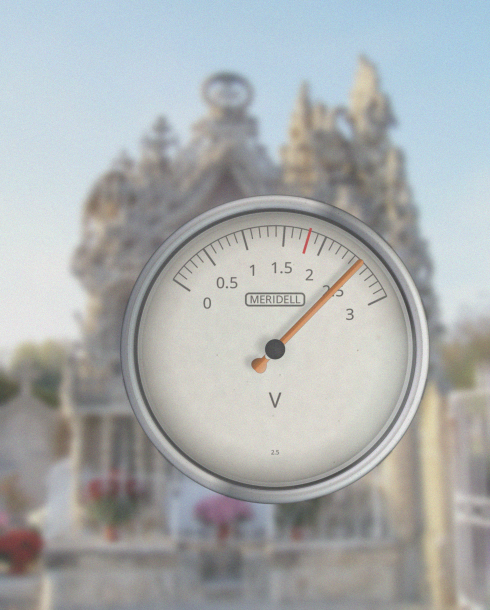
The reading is V 2.5
